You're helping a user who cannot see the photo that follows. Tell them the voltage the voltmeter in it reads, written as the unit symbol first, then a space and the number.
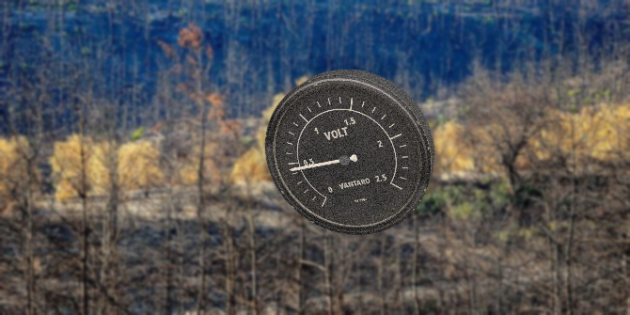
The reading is V 0.45
